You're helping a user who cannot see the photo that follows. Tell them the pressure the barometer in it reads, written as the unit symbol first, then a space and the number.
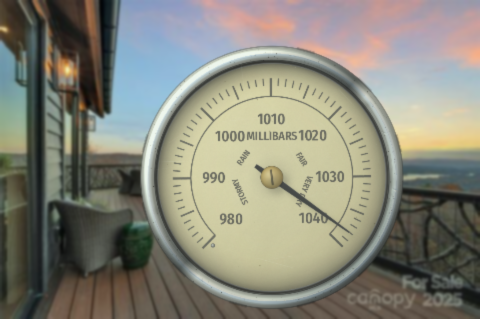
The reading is mbar 1038
